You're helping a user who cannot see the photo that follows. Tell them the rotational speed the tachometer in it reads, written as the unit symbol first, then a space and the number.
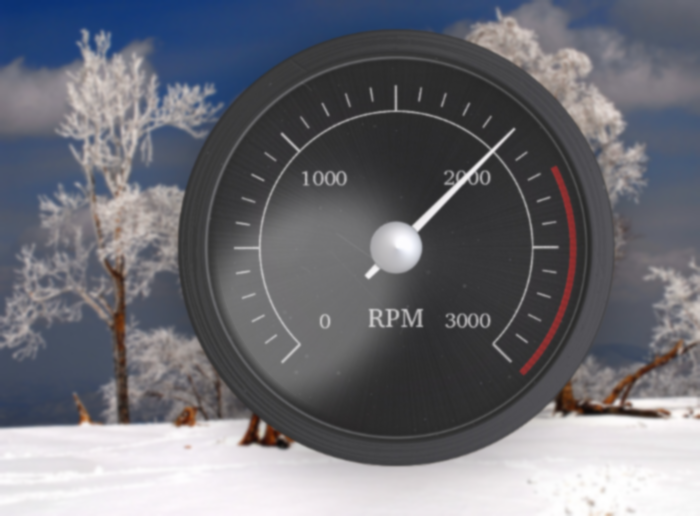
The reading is rpm 2000
